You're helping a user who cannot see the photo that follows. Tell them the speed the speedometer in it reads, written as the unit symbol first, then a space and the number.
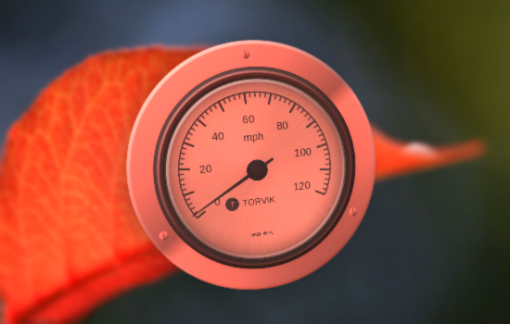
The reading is mph 2
